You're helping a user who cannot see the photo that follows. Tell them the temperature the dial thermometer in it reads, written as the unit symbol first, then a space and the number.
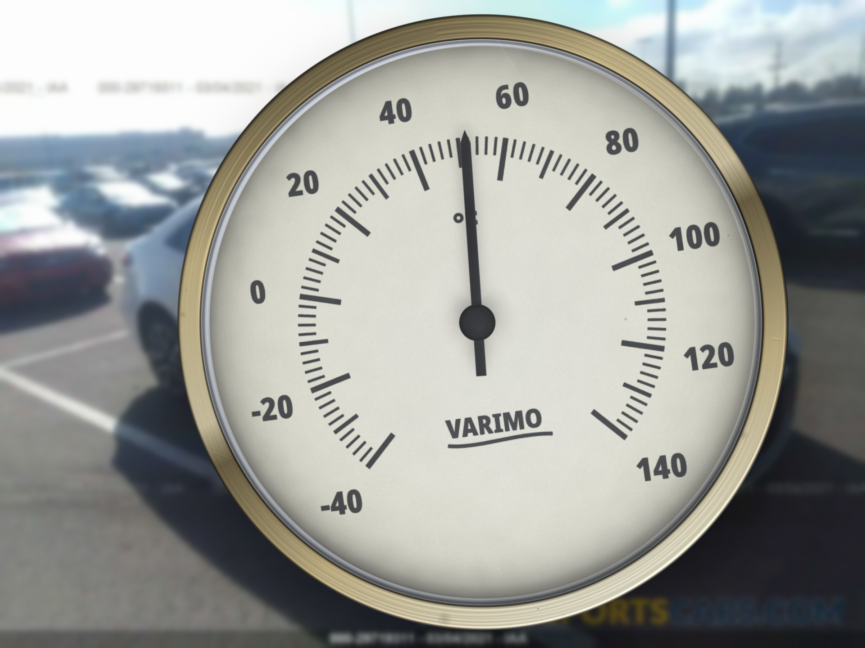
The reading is °F 52
